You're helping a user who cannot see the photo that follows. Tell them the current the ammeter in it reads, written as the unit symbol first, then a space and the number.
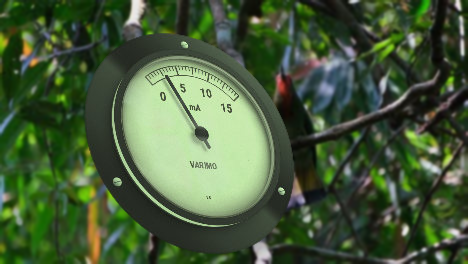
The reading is mA 2.5
